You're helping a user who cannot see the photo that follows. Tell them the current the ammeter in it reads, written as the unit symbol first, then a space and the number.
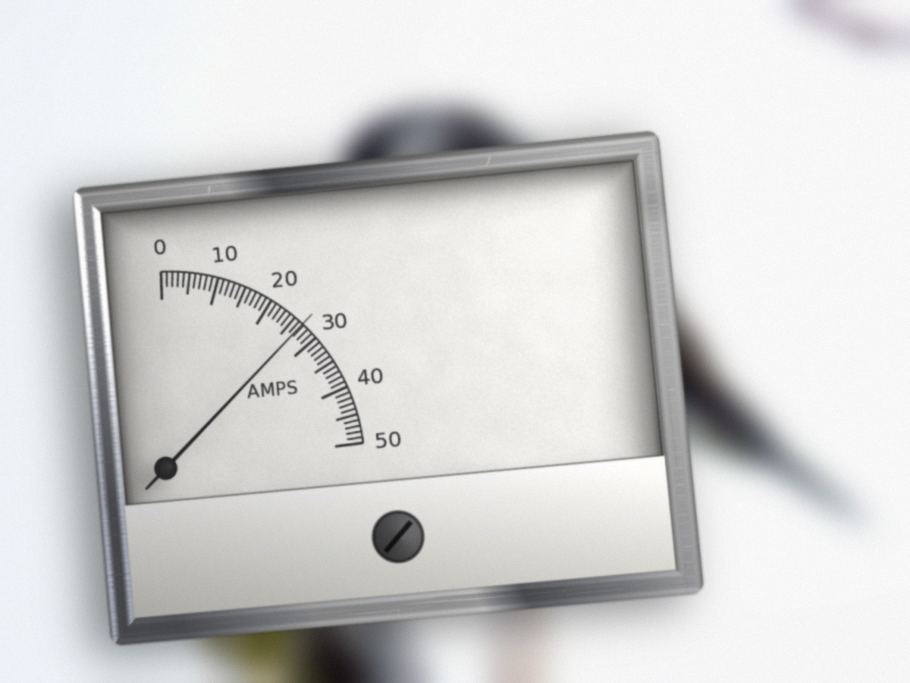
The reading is A 27
